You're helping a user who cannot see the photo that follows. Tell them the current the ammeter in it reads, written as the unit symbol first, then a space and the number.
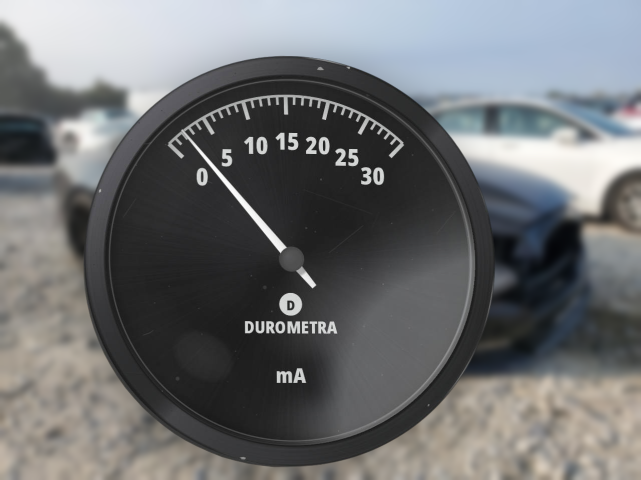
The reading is mA 2
